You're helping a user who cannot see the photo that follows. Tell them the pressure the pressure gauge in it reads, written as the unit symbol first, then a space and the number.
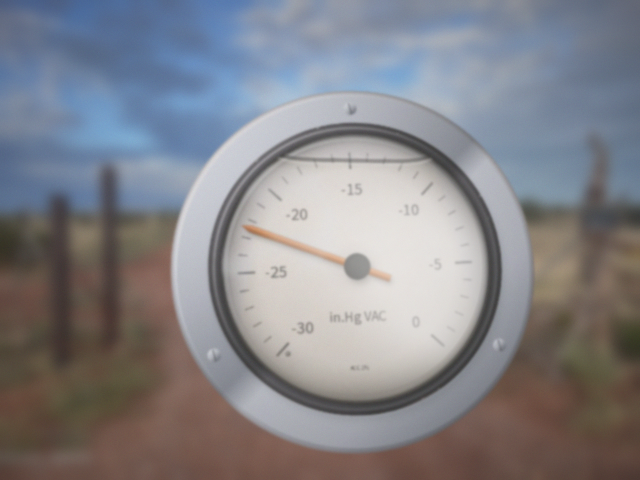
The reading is inHg -22.5
